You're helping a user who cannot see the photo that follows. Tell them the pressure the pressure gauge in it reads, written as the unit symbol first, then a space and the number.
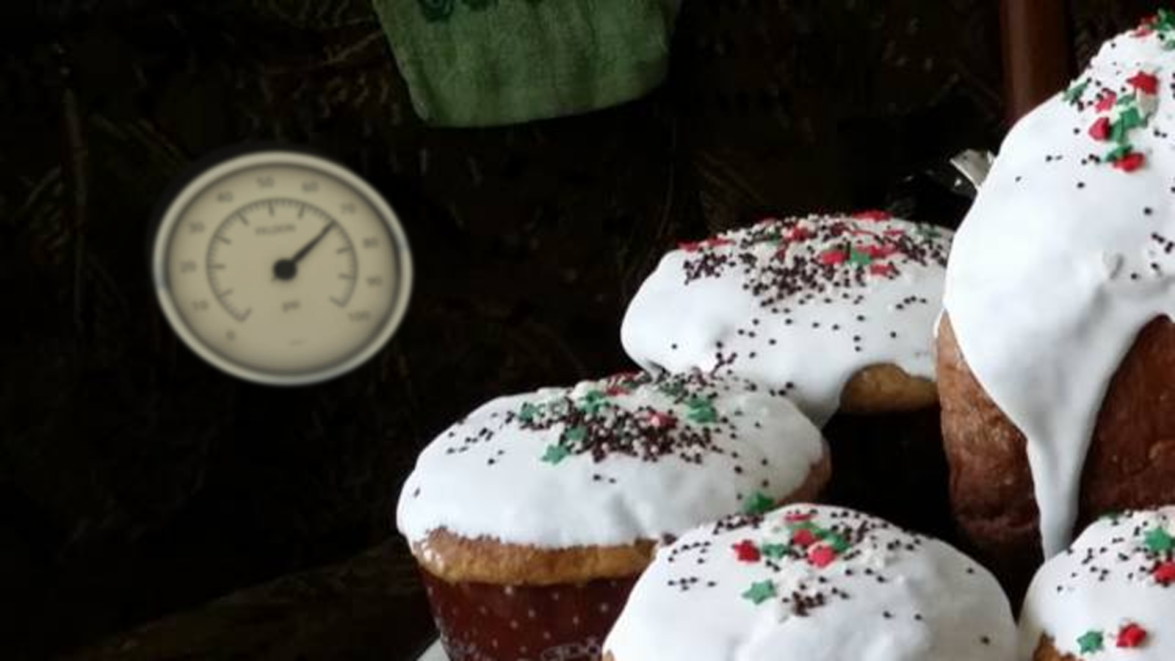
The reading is psi 70
